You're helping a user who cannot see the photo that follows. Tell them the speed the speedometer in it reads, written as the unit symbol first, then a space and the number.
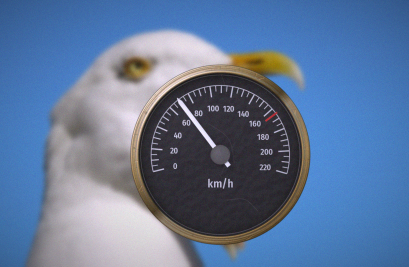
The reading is km/h 70
